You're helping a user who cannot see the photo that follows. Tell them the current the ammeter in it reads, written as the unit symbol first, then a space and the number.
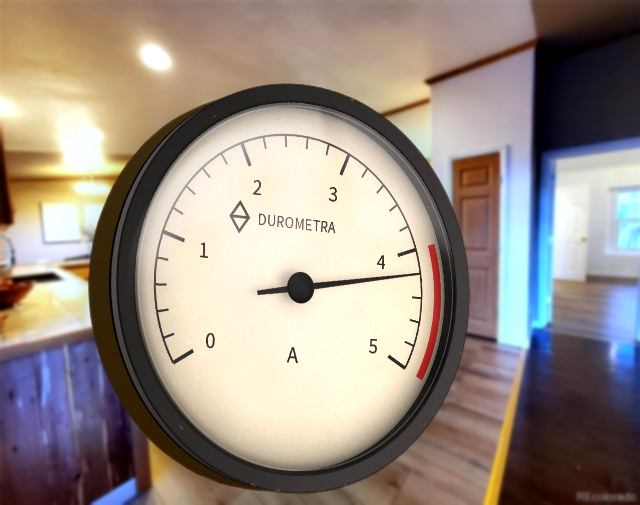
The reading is A 4.2
